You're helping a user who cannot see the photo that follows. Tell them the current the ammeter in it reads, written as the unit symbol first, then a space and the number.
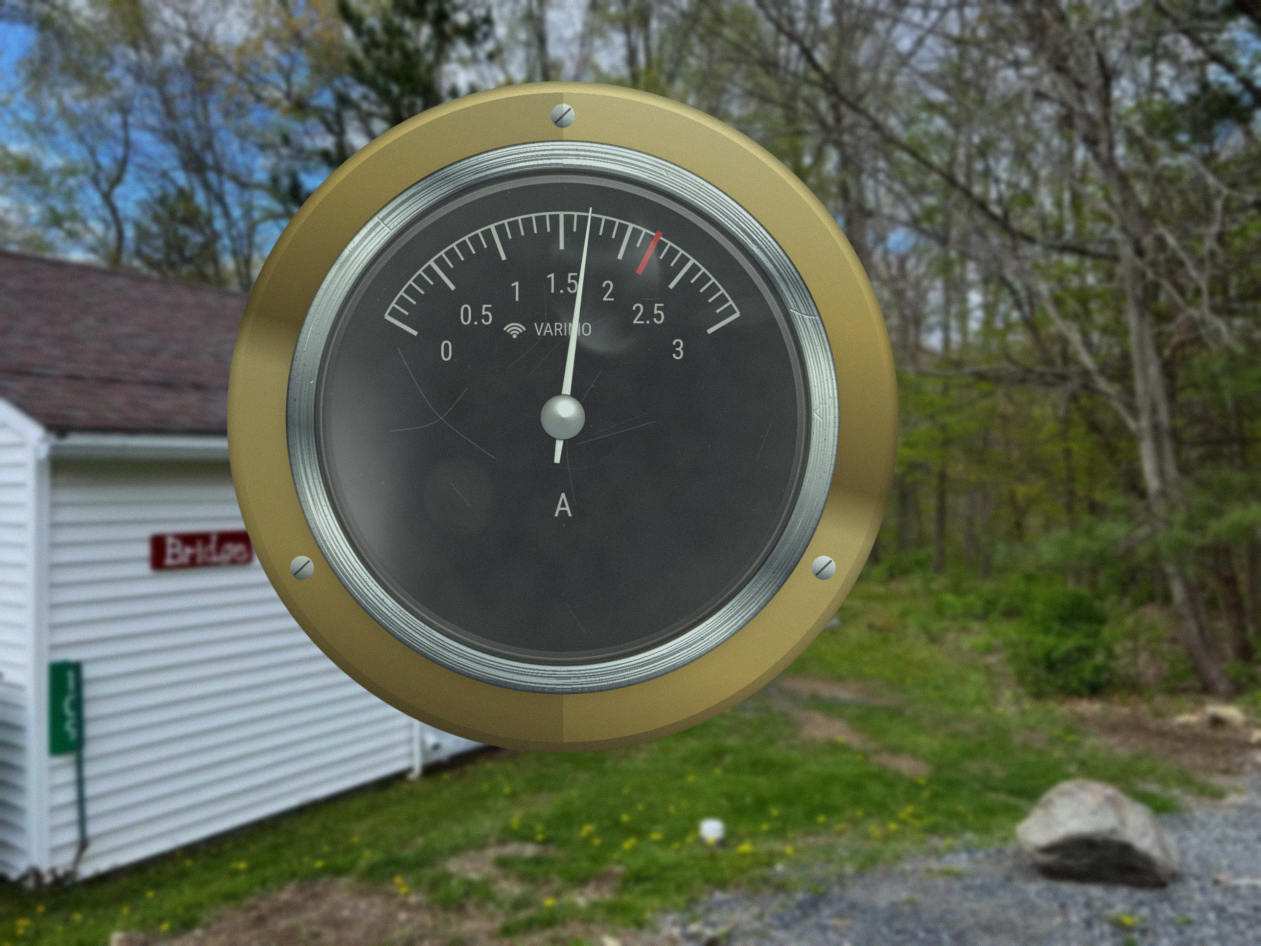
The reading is A 1.7
